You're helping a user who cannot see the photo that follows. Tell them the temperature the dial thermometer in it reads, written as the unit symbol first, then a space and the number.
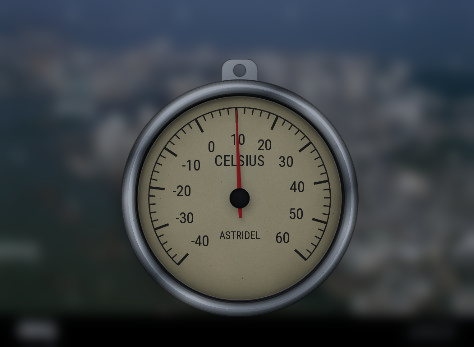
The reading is °C 10
